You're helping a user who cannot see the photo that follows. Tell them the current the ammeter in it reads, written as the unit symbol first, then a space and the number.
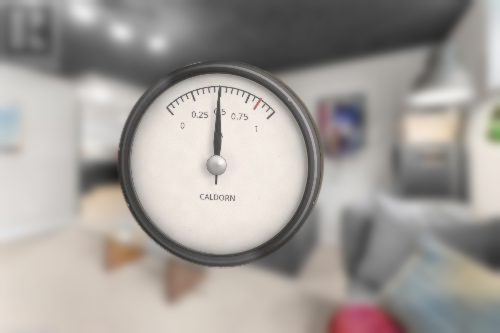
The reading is A 0.5
